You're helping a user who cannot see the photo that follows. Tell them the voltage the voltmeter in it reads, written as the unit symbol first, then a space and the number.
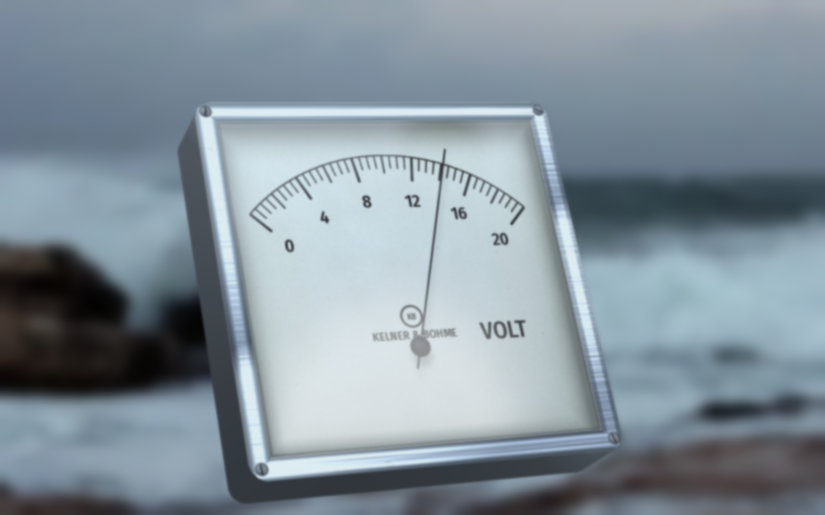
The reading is V 14
